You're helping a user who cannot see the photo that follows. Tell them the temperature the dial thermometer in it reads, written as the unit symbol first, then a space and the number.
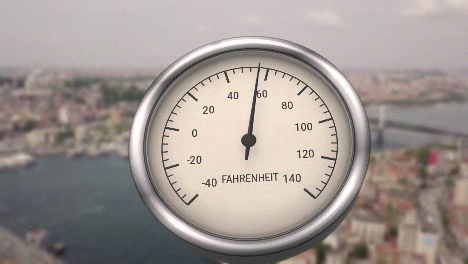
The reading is °F 56
